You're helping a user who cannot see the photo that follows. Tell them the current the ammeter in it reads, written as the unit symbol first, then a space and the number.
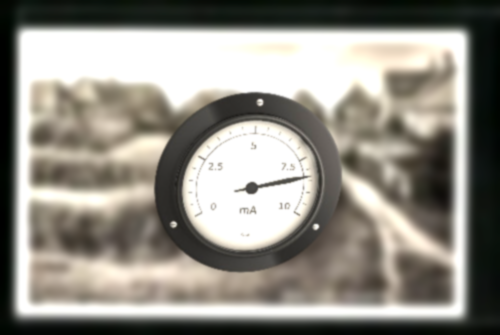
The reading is mA 8.25
